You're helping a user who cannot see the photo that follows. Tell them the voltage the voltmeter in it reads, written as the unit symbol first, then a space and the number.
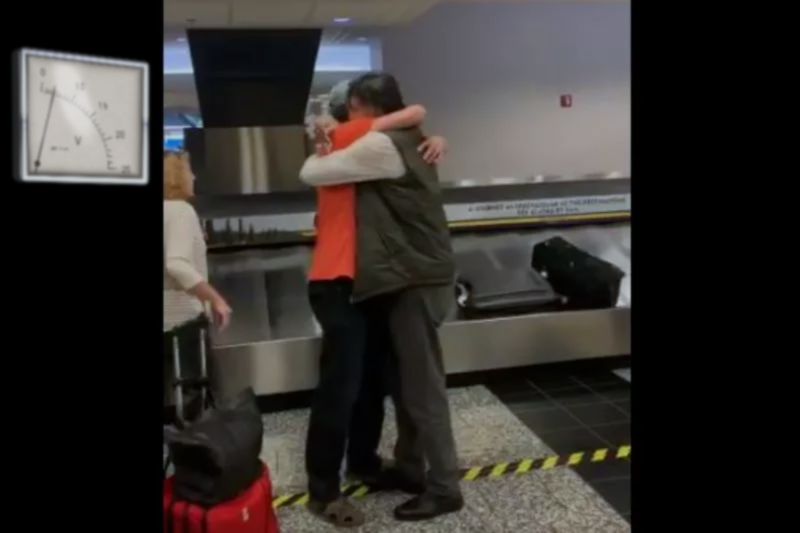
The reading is V 5
